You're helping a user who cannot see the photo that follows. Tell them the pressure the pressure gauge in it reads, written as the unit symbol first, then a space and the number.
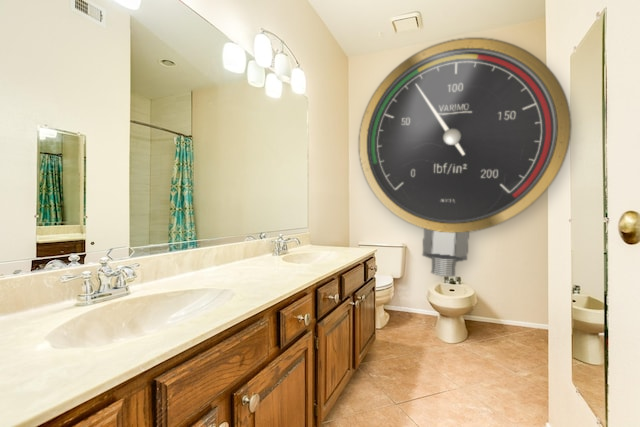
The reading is psi 75
